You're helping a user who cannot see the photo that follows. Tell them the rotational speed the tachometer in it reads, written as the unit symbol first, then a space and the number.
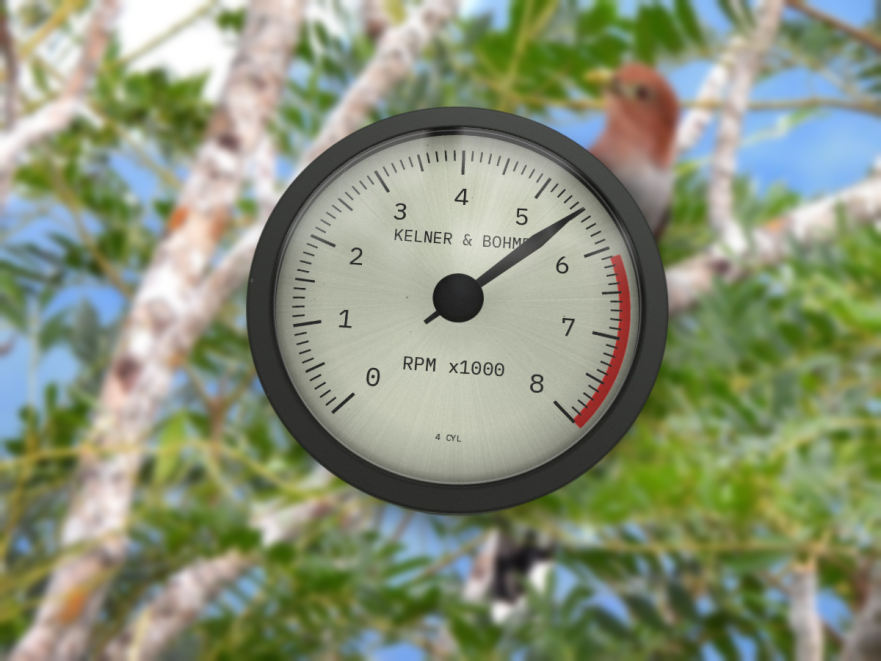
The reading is rpm 5500
